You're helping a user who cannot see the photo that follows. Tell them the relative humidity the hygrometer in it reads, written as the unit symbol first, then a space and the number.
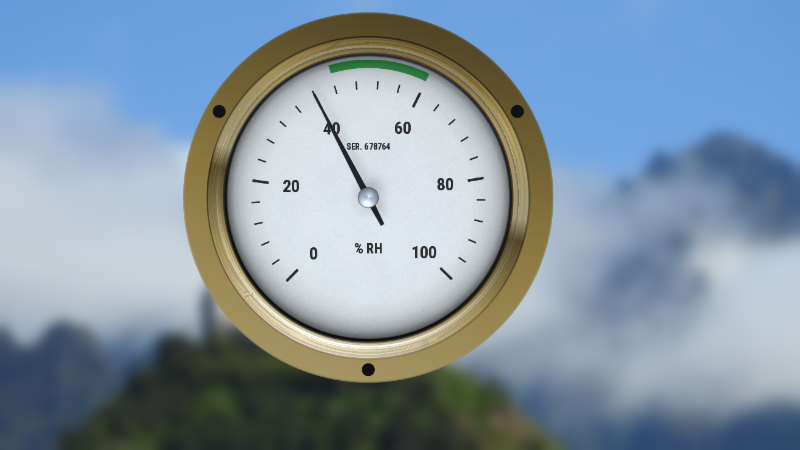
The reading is % 40
